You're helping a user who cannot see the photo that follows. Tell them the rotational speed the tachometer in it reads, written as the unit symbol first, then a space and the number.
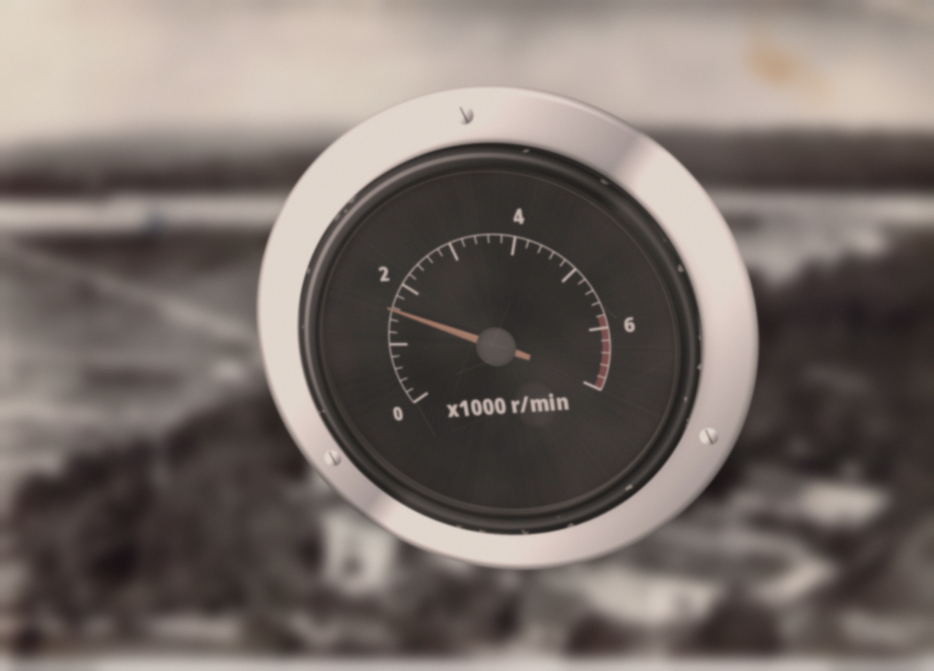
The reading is rpm 1600
